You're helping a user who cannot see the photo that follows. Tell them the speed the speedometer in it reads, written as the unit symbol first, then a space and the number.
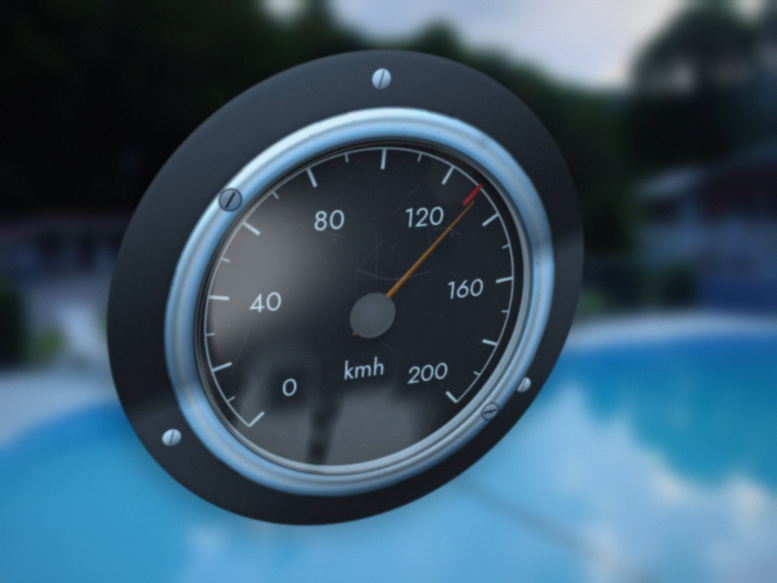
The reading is km/h 130
